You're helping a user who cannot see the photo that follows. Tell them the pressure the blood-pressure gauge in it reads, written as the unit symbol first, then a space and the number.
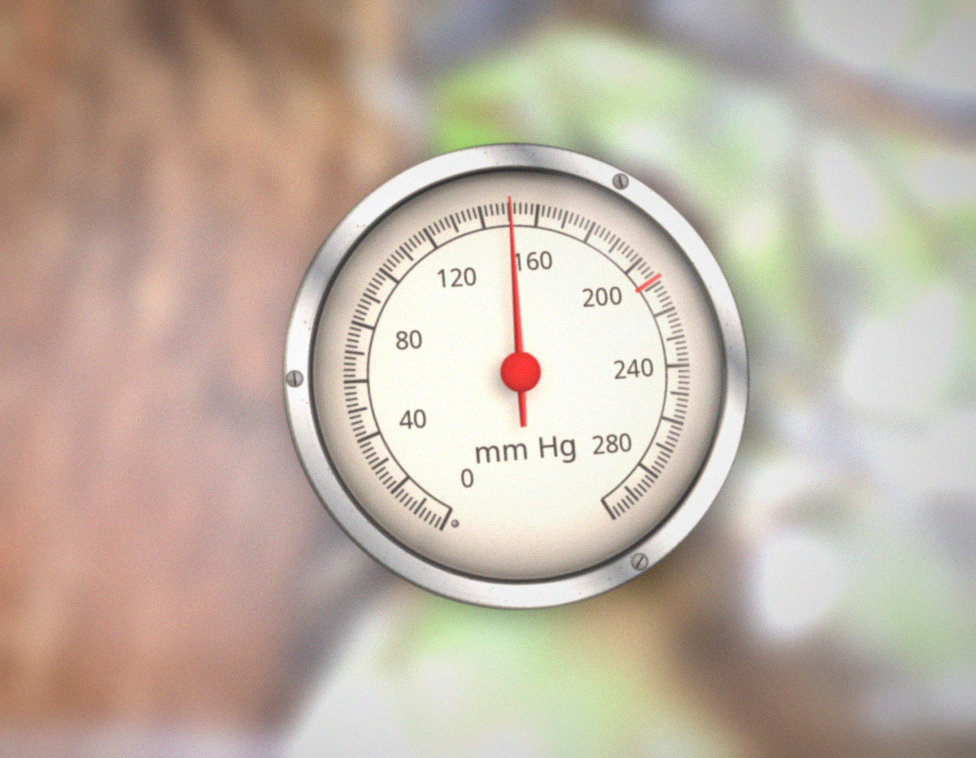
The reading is mmHg 150
